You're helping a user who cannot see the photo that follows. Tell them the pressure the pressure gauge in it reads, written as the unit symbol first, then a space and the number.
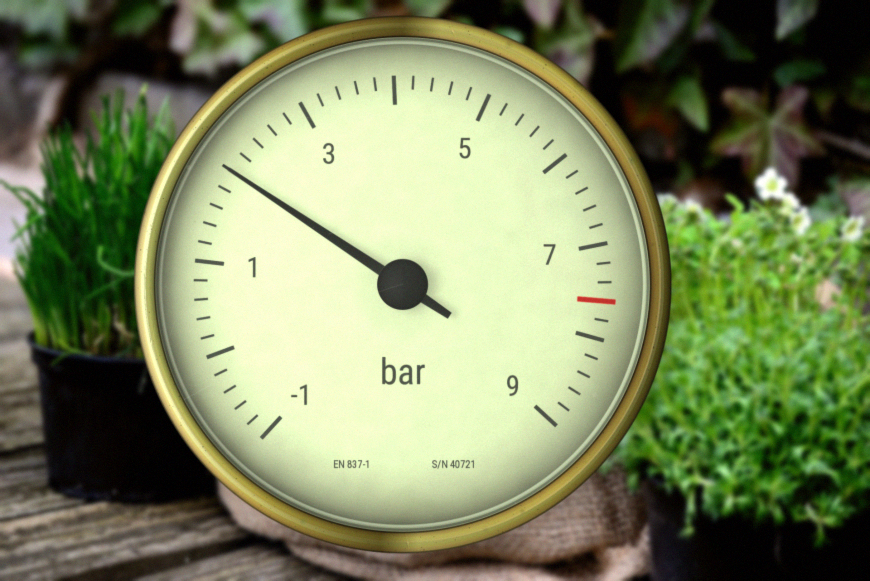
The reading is bar 2
